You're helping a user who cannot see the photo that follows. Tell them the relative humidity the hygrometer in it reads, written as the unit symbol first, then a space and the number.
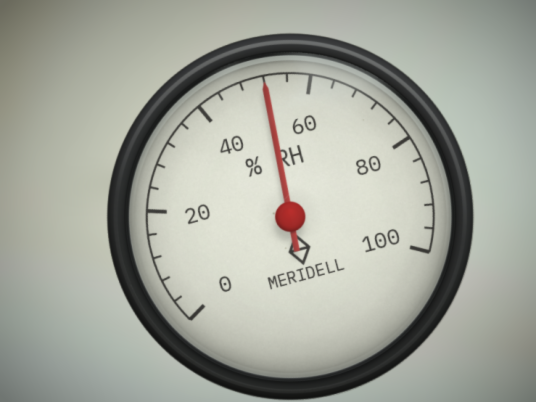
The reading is % 52
